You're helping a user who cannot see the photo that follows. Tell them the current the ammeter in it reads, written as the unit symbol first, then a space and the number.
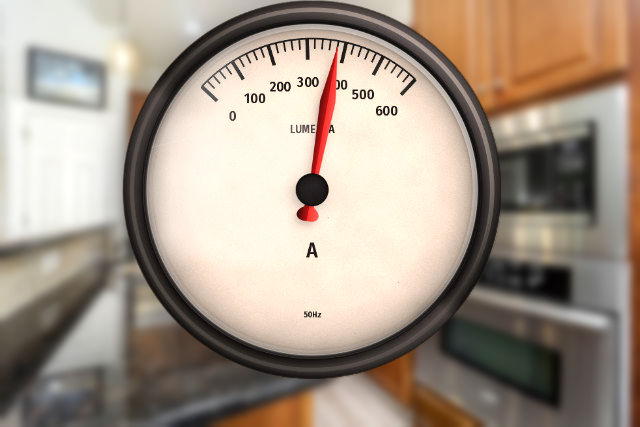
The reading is A 380
